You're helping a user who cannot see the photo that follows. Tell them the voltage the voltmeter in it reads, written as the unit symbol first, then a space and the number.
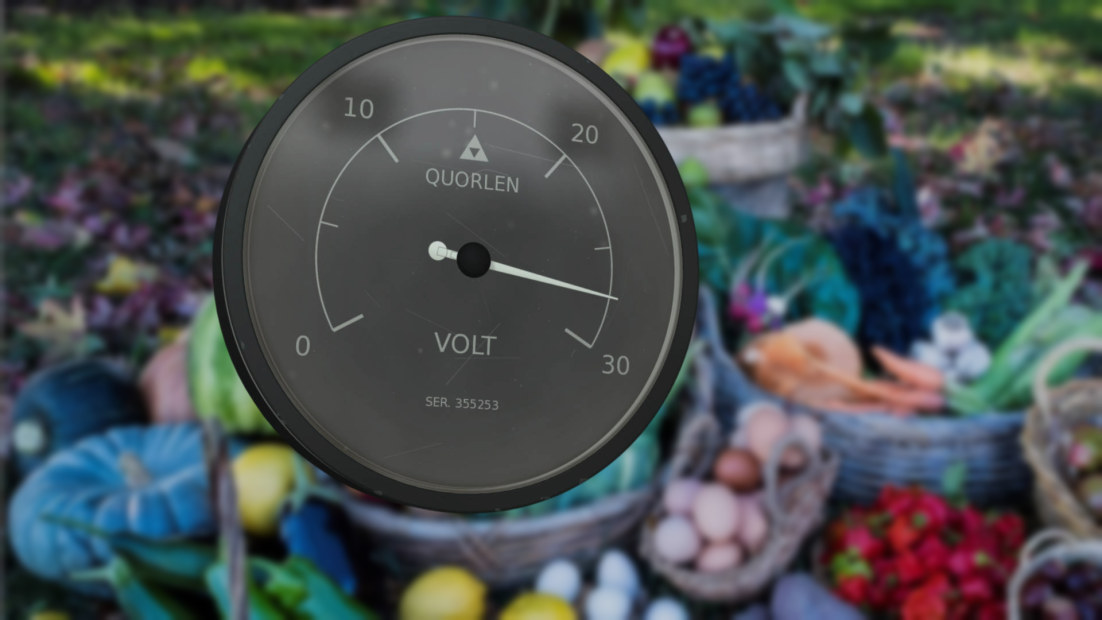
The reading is V 27.5
